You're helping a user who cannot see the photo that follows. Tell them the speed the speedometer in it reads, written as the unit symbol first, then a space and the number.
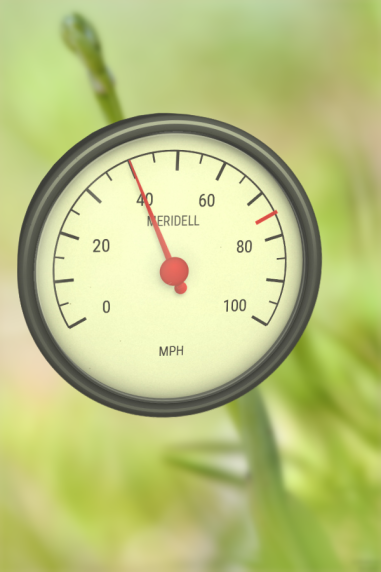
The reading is mph 40
